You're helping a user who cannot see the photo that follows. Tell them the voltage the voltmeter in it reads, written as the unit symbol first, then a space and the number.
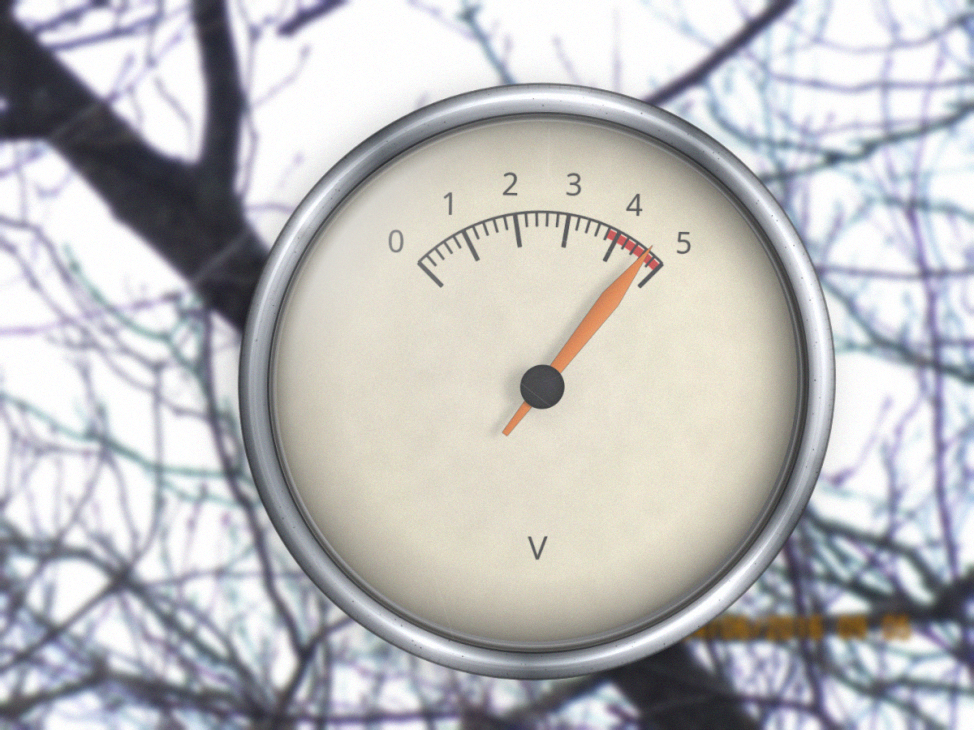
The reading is V 4.6
